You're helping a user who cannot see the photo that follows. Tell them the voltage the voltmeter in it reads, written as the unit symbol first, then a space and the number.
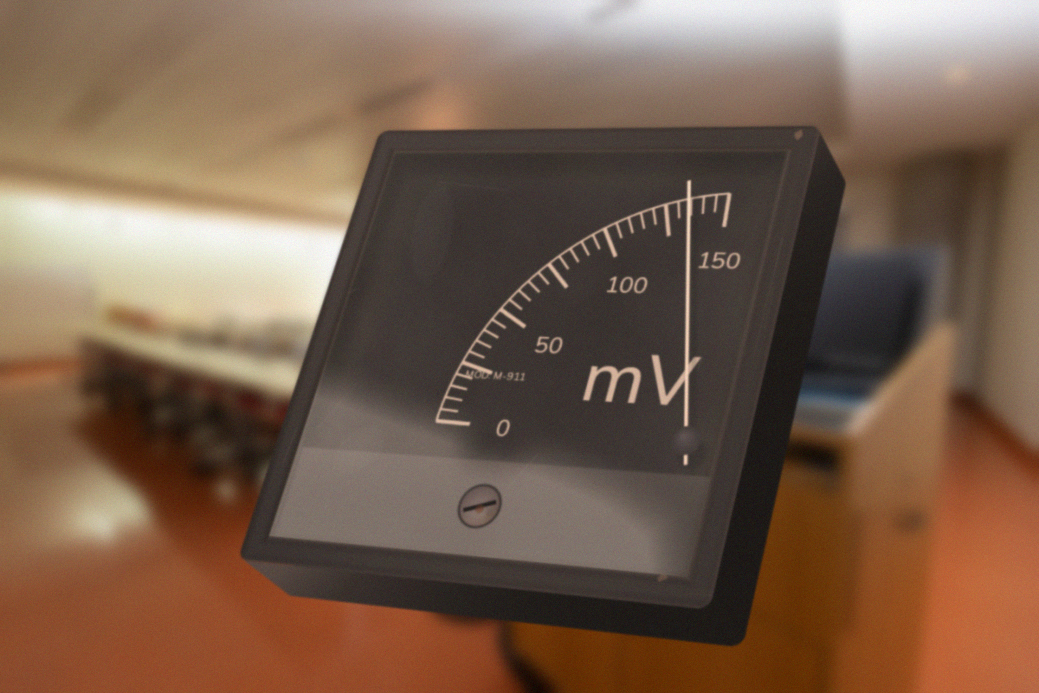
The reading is mV 135
